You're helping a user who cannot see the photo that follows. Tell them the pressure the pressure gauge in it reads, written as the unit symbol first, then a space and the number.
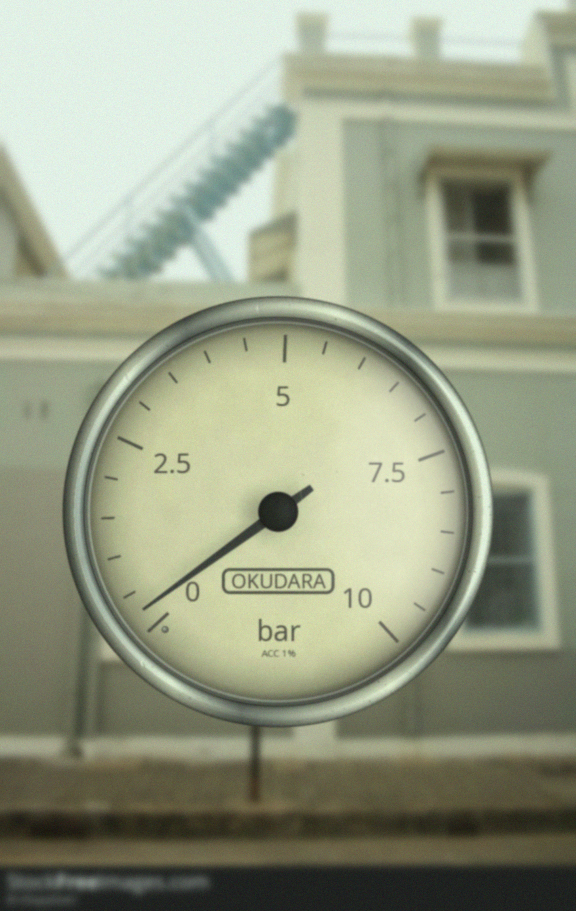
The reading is bar 0.25
